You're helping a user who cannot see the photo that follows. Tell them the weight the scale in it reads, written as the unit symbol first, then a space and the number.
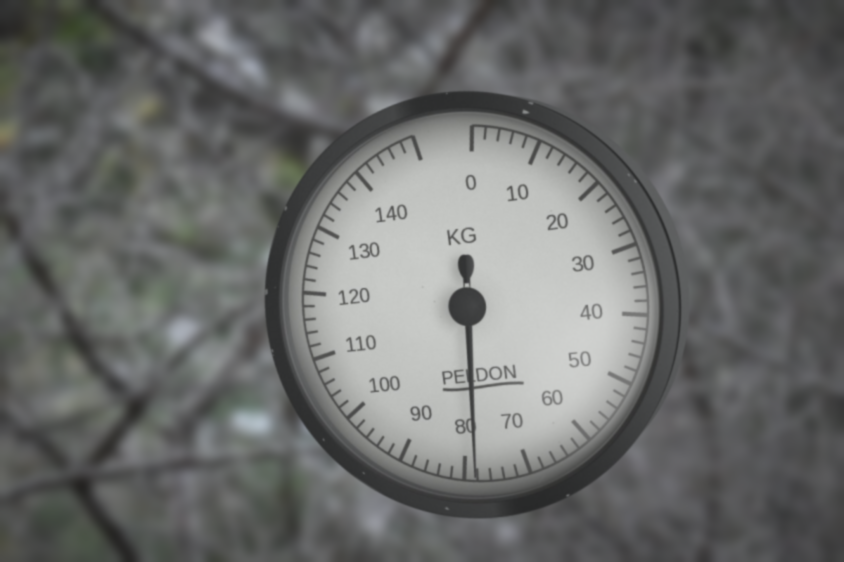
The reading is kg 78
